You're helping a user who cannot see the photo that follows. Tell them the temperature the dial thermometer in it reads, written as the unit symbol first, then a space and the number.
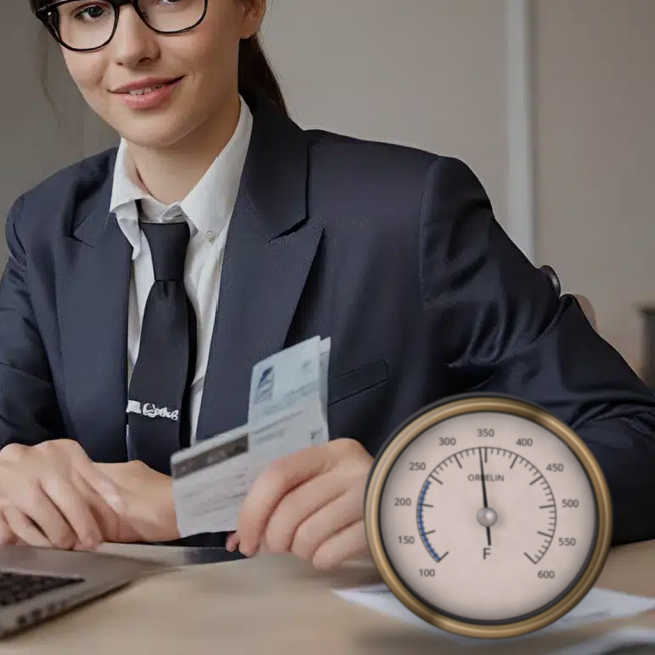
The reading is °F 340
